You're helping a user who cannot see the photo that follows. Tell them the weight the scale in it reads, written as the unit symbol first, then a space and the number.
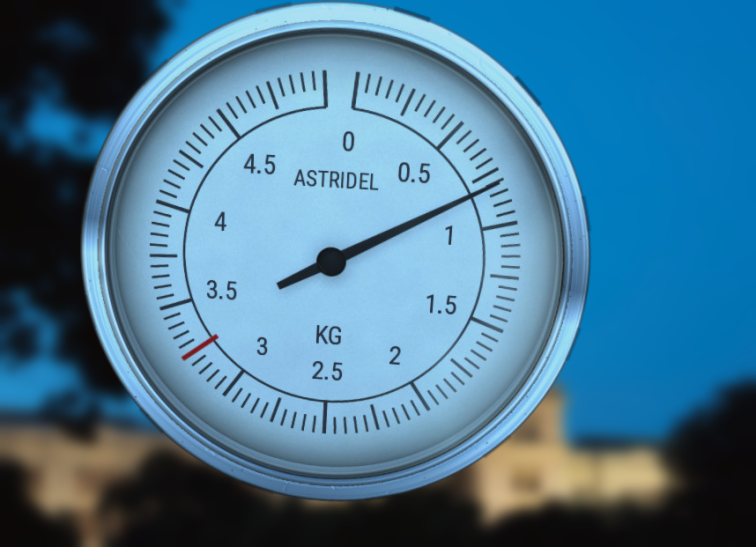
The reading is kg 0.8
